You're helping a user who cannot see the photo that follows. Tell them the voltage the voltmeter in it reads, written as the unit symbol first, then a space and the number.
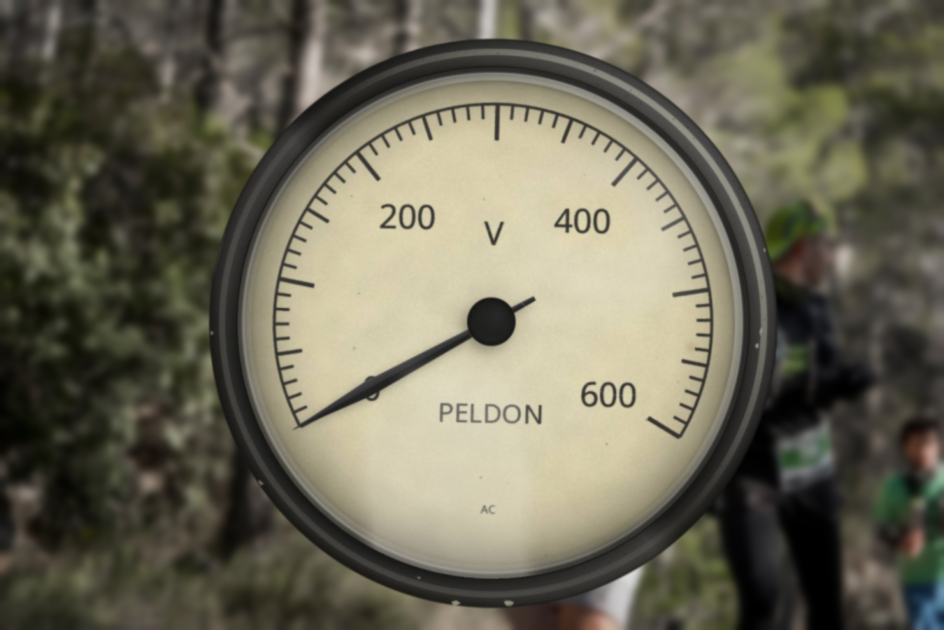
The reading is V 0
